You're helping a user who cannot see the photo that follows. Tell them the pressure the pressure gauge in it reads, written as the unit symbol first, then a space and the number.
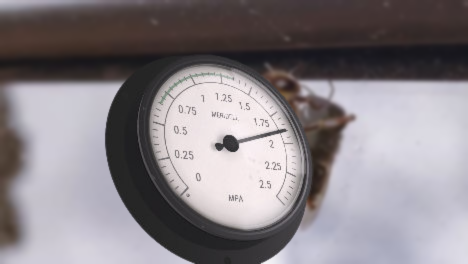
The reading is MPa 1.9
